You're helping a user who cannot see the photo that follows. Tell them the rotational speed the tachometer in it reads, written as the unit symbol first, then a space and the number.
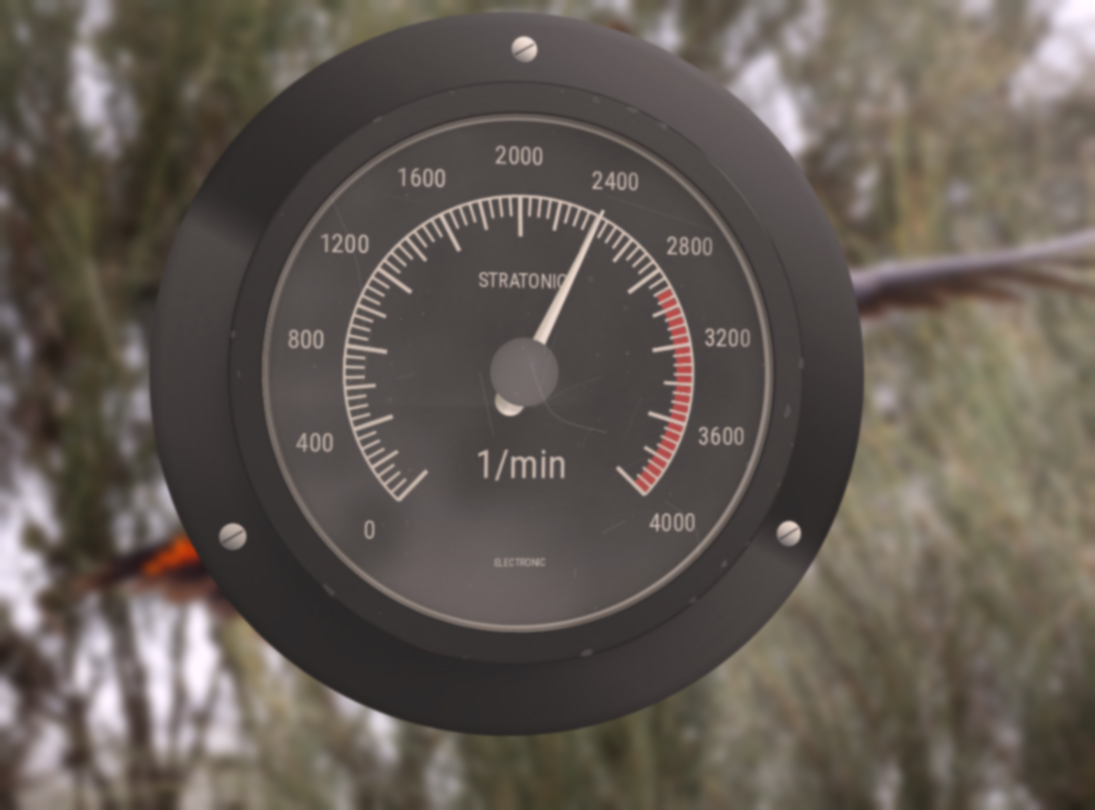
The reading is rpm 2400
